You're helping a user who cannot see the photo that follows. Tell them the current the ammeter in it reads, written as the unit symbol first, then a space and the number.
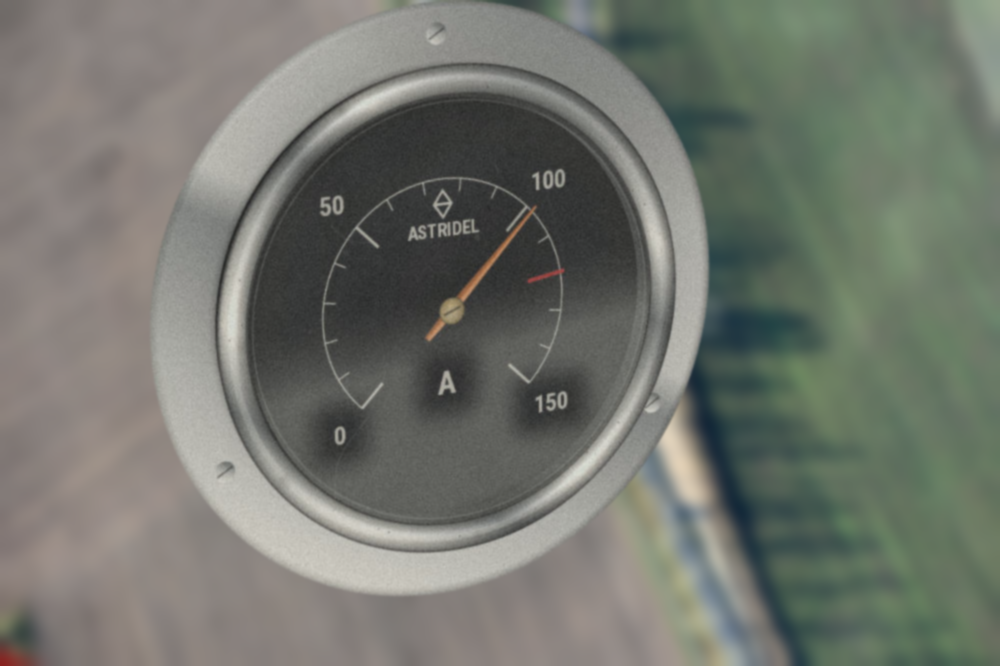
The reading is A 100
